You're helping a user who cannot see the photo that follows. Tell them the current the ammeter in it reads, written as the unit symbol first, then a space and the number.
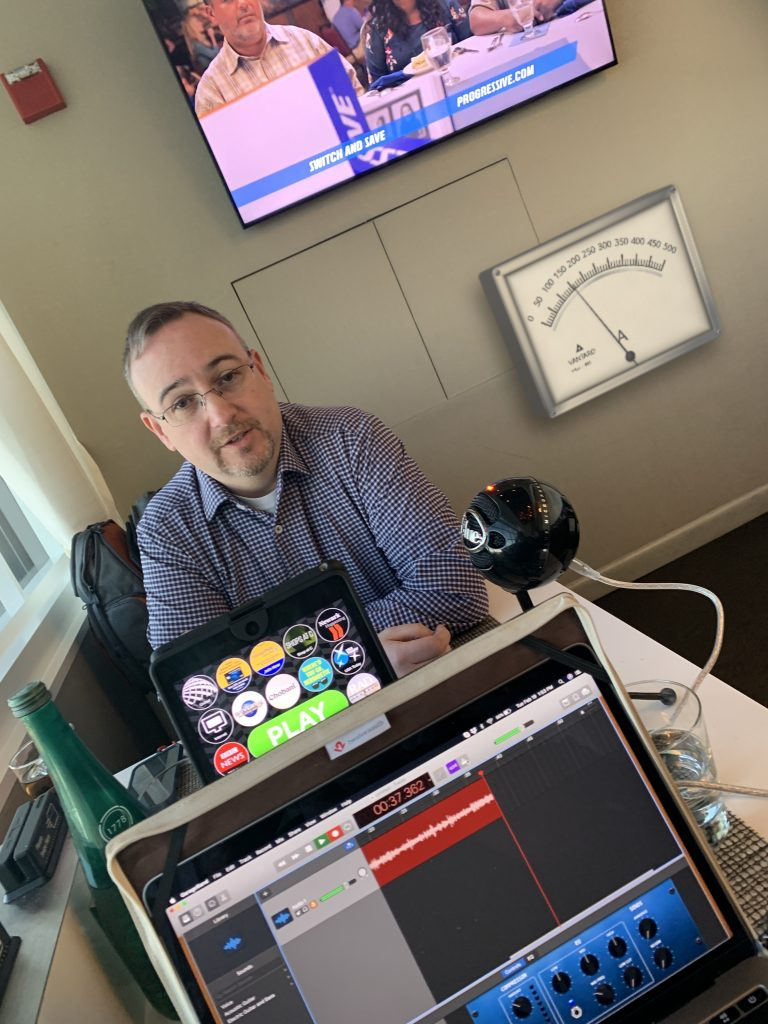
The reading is A 150
